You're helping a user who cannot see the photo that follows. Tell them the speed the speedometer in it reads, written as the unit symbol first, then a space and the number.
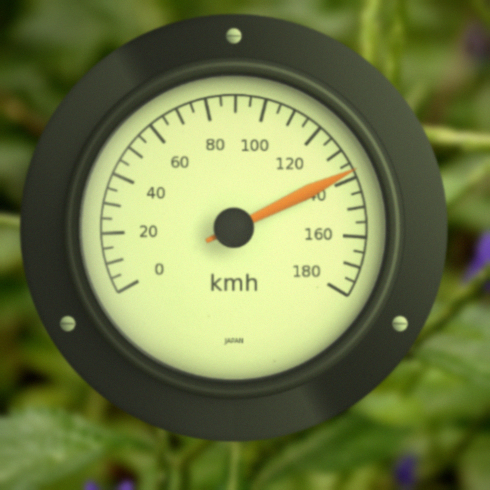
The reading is km/h 137.5
